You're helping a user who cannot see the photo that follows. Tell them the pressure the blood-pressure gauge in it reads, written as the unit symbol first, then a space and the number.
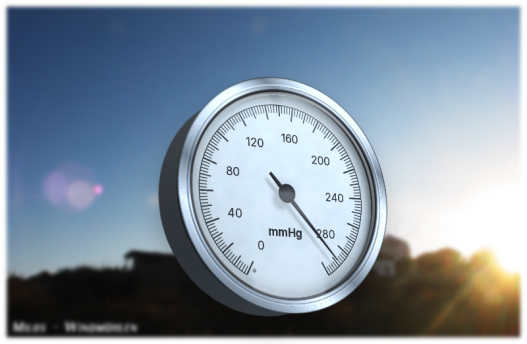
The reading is mmHg 290
